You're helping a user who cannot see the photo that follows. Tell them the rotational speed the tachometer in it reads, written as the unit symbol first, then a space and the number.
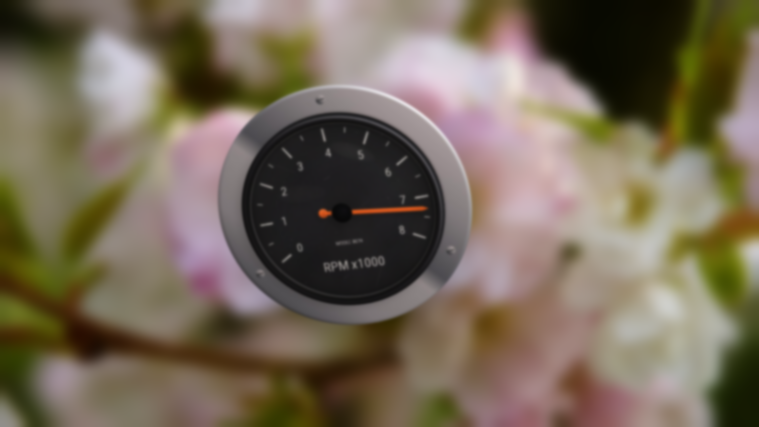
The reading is rpm 7250
